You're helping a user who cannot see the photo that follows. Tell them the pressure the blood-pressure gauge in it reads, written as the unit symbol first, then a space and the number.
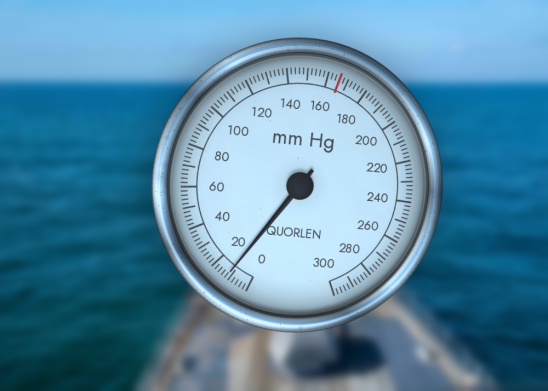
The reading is mmHg 12
